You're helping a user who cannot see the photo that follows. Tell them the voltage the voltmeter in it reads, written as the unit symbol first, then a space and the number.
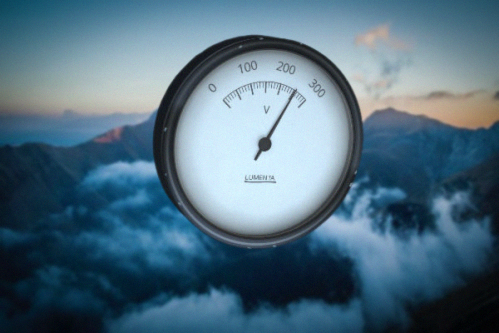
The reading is V 250
